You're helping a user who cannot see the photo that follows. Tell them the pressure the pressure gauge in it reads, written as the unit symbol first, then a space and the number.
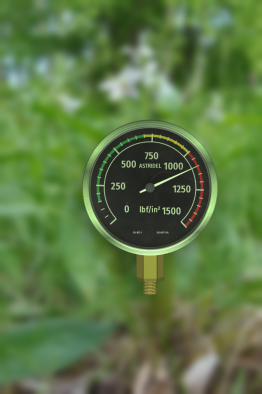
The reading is psi 1100
